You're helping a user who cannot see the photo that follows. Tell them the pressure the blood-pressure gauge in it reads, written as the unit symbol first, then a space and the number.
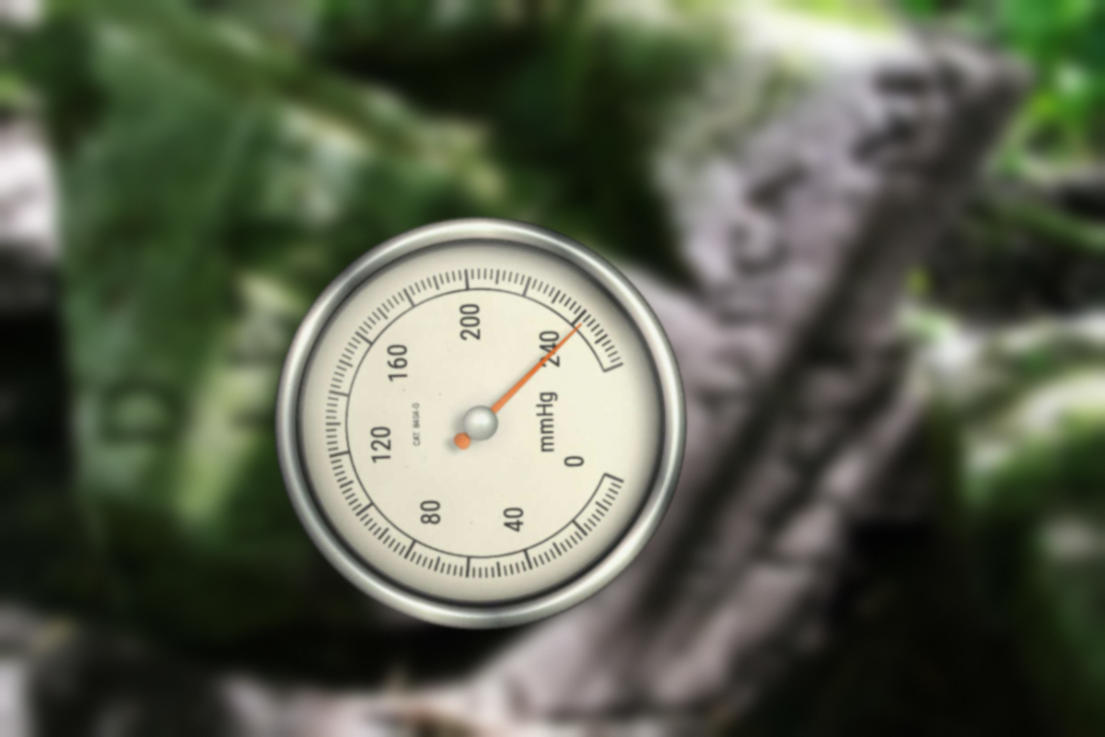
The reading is mmHg 242
